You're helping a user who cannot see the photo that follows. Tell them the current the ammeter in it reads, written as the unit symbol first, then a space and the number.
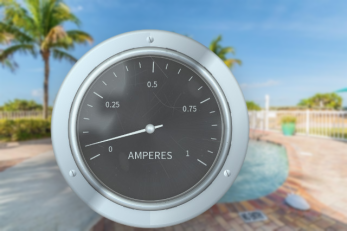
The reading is A 0.05
